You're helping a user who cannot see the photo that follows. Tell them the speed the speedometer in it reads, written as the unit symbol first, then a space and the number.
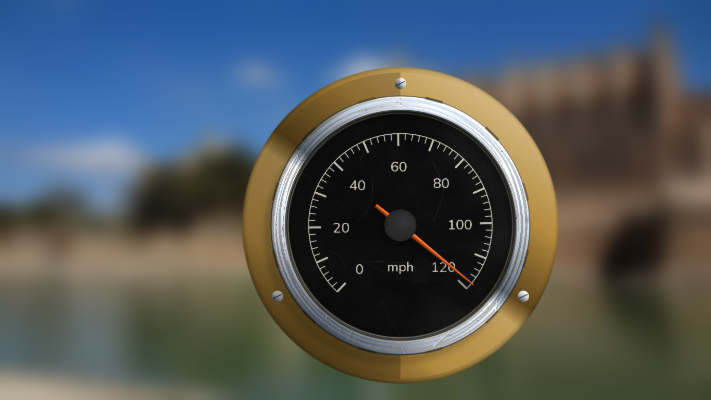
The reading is mph 118
